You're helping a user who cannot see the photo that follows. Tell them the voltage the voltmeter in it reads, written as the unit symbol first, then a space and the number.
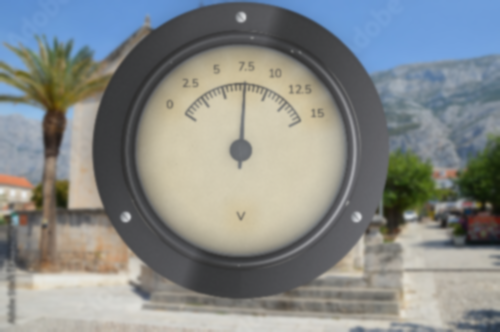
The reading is V 7.5
